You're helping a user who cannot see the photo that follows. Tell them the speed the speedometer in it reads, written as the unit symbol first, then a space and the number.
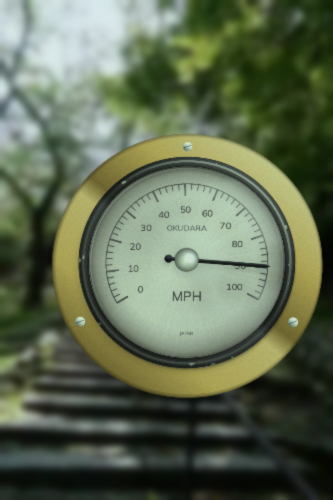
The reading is mph 90
